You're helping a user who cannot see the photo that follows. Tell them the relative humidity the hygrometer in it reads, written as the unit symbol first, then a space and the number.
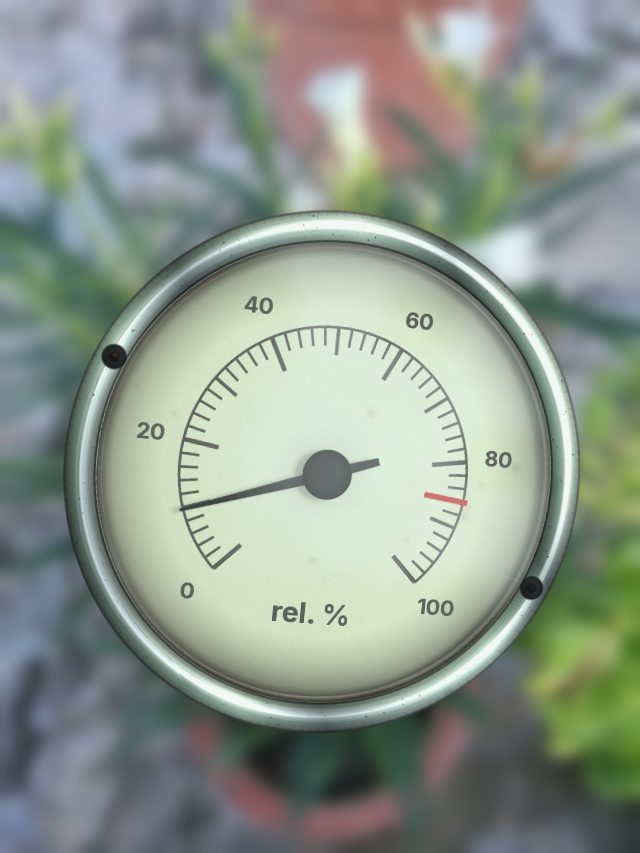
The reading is % 10
